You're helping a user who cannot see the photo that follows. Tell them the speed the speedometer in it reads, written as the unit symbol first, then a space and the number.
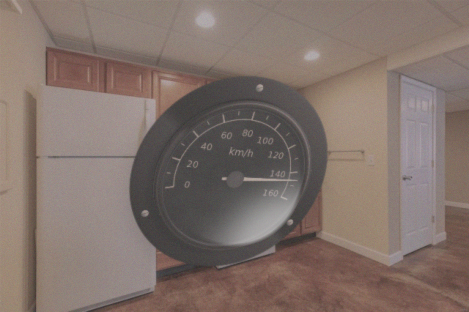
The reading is km/h 145
